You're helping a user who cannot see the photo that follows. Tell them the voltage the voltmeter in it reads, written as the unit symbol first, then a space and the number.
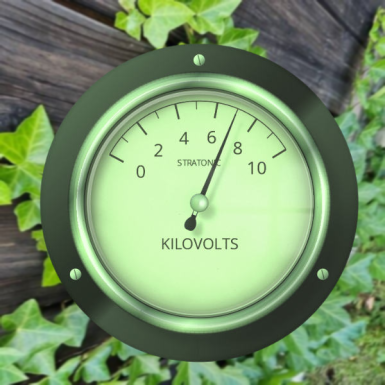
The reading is kV 7
